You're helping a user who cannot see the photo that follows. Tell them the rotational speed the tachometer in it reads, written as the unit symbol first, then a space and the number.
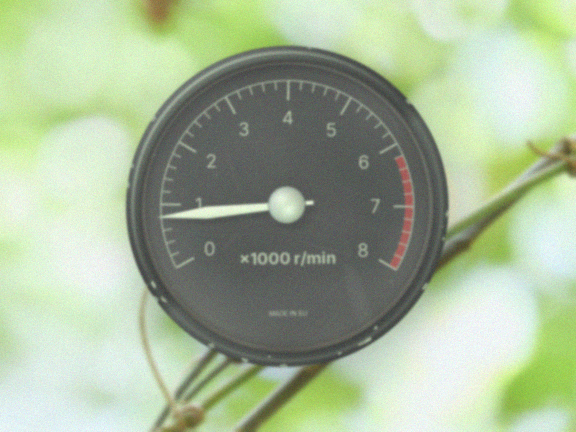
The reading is rpm 800
